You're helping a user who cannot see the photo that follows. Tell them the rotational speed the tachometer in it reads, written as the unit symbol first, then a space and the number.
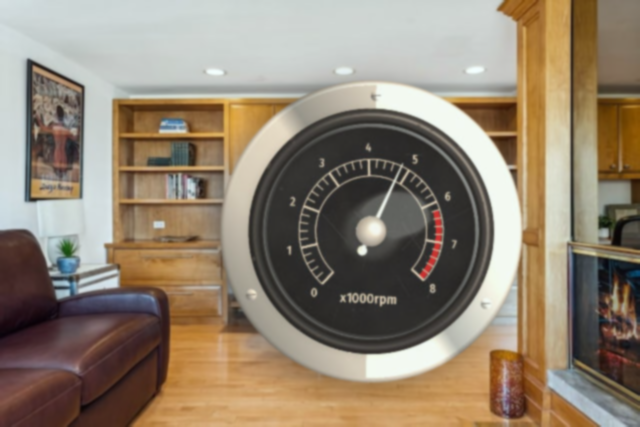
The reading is rpm 4800
